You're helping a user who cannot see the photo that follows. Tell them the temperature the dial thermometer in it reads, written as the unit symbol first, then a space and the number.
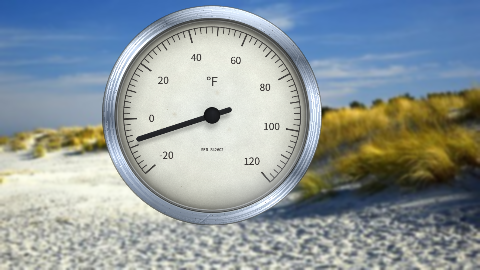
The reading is °F -8
